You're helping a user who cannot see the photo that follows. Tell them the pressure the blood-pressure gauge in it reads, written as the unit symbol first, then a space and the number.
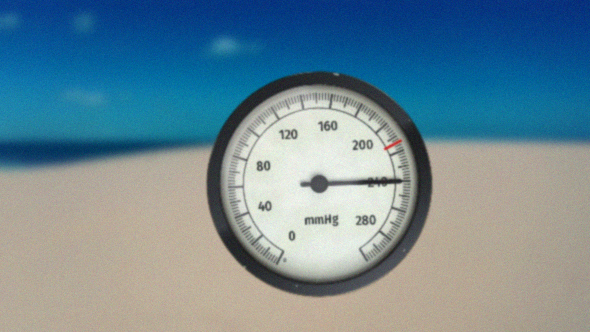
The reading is mmHg 240
